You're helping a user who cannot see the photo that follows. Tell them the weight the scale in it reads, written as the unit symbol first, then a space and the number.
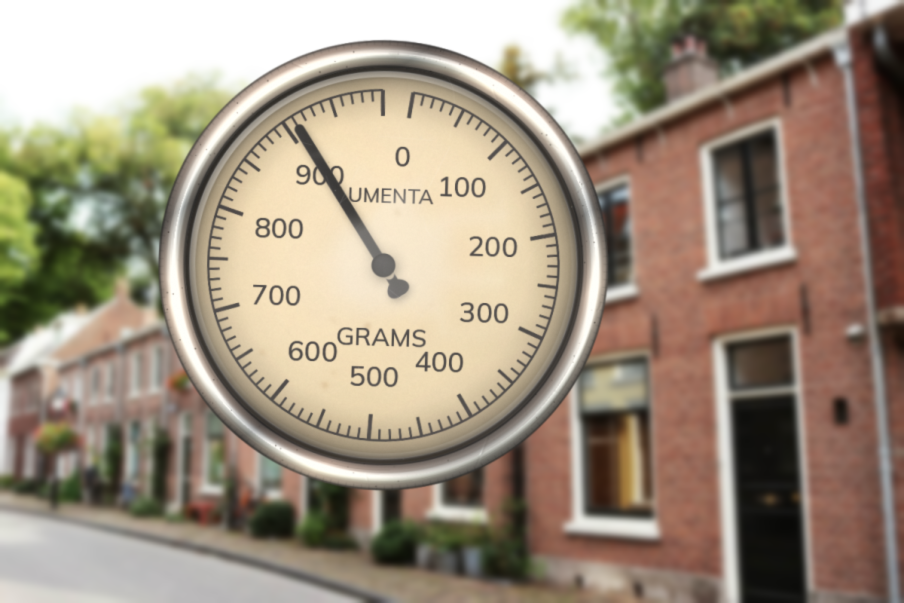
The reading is g 910
